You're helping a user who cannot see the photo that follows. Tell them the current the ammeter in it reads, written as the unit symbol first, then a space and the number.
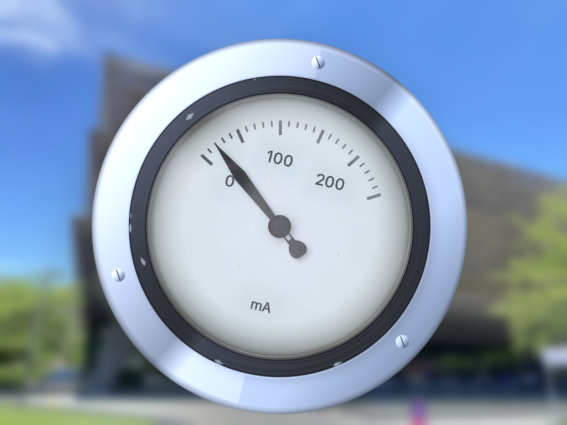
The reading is mA 20
